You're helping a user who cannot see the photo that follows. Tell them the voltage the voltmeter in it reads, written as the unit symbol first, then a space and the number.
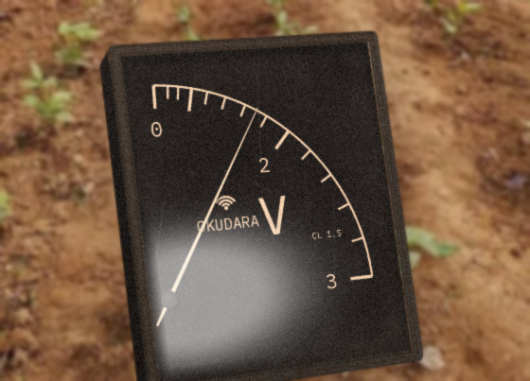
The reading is V 1.7
